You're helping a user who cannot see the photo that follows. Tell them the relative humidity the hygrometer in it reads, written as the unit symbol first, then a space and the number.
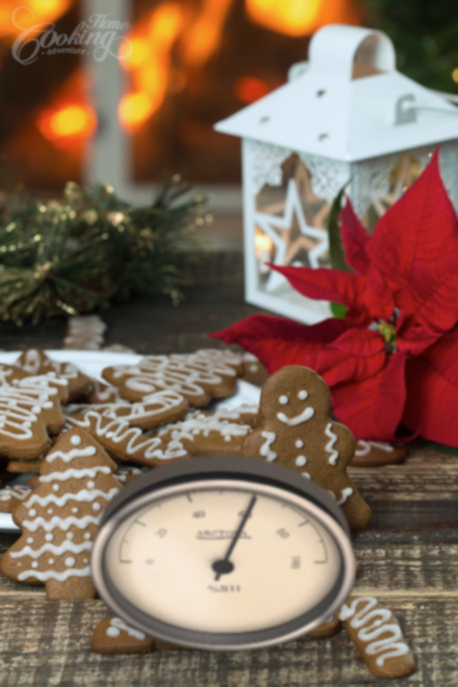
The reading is % 60
